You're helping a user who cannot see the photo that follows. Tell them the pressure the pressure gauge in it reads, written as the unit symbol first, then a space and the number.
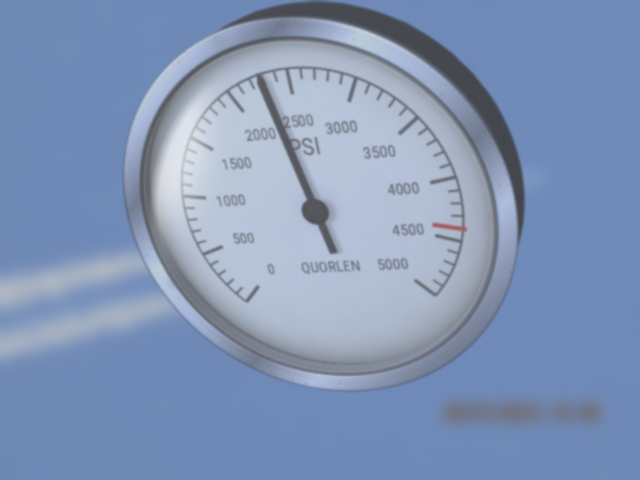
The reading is psi 2300
